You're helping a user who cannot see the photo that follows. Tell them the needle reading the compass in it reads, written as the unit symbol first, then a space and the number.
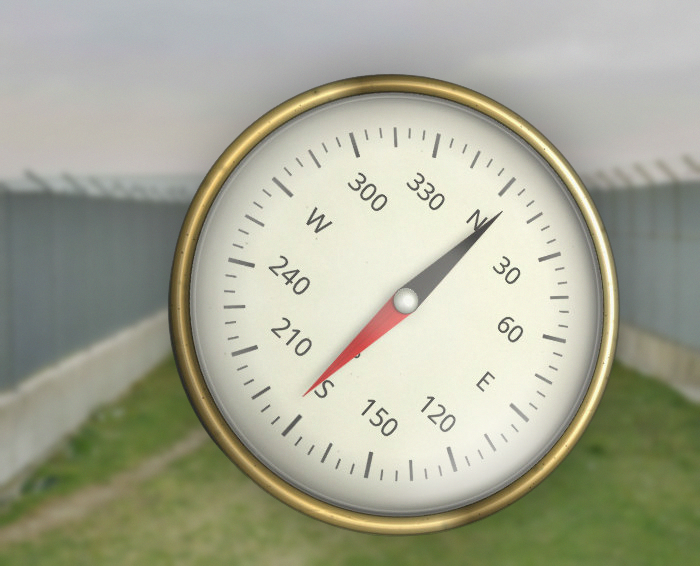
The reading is ° 185
